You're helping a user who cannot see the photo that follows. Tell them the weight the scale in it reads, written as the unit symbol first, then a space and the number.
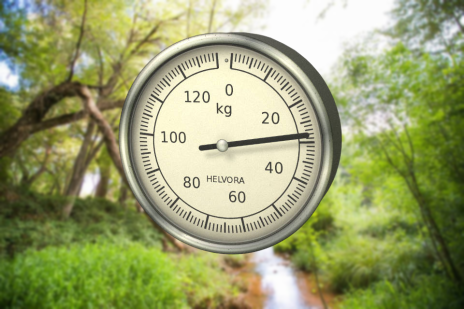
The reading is kg 28
